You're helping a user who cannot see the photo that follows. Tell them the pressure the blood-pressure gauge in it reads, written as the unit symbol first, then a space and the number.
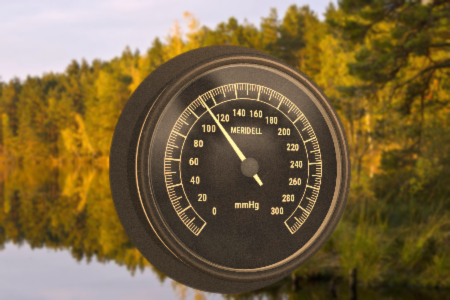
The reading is mmHg 110
